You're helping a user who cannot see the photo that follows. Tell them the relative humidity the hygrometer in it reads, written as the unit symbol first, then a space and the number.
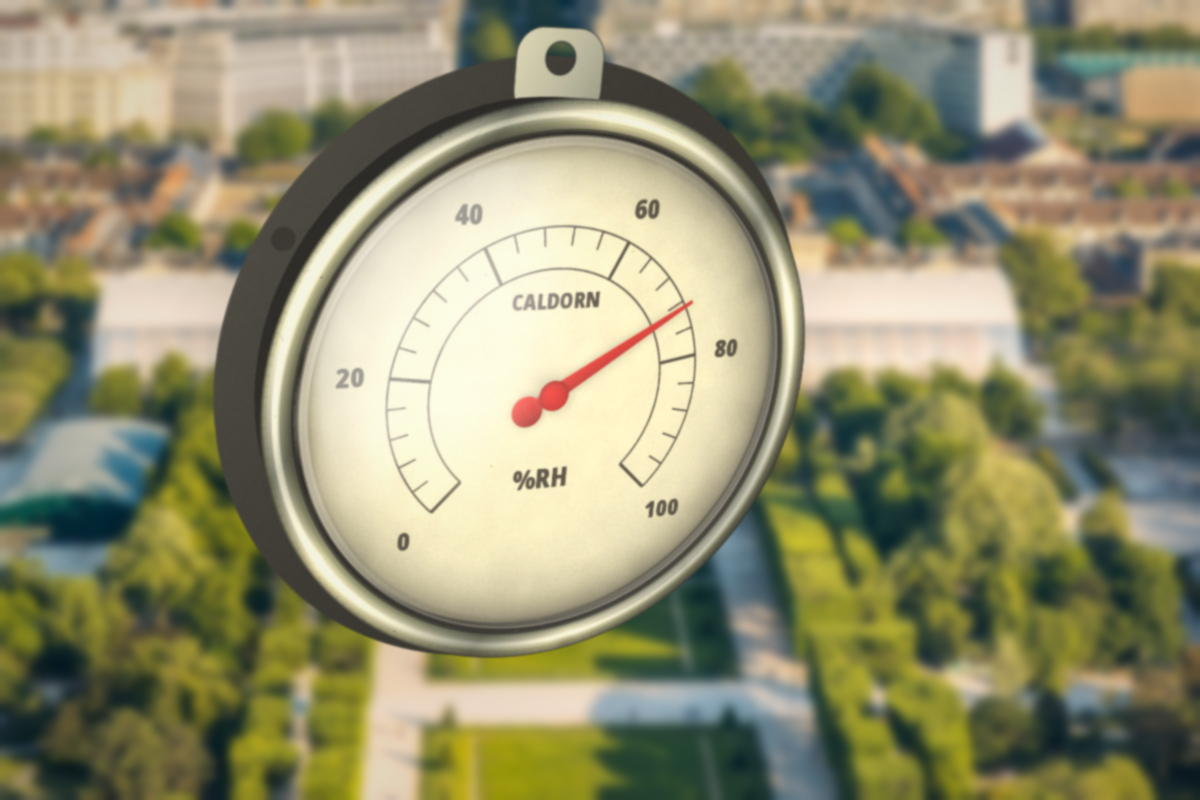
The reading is % 72
